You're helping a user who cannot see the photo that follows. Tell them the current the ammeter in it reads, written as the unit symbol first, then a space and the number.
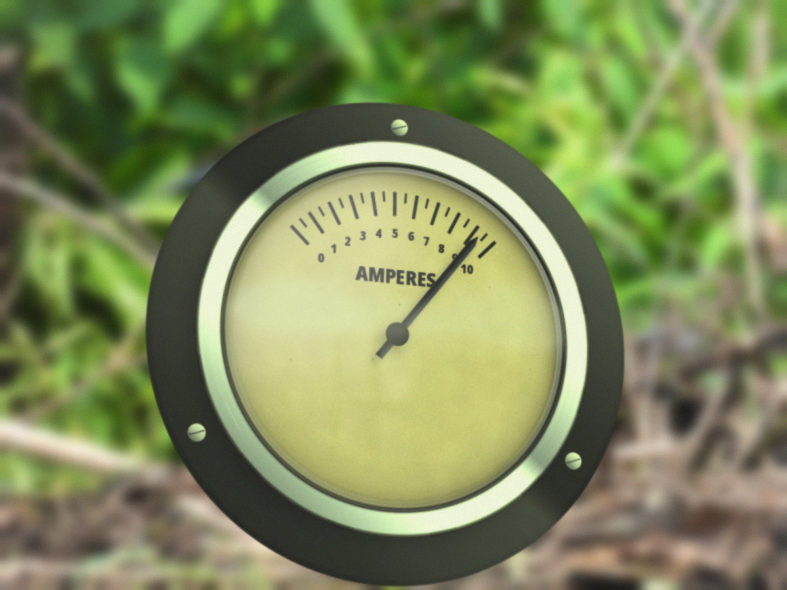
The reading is A 9.25
